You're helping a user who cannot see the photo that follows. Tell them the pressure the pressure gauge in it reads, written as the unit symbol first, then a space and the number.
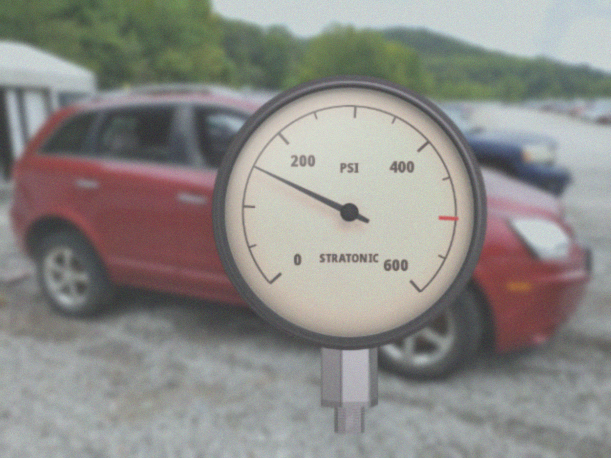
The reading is psi 150
